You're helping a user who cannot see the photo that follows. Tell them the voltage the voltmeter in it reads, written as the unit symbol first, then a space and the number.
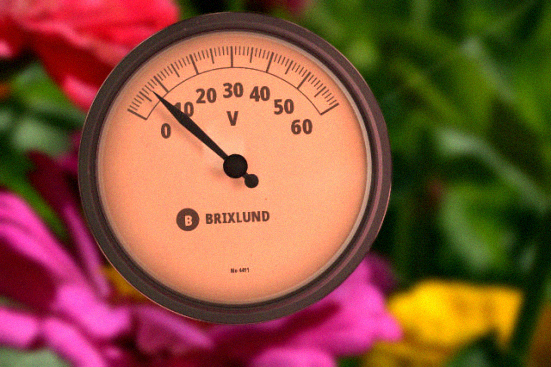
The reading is V 7
